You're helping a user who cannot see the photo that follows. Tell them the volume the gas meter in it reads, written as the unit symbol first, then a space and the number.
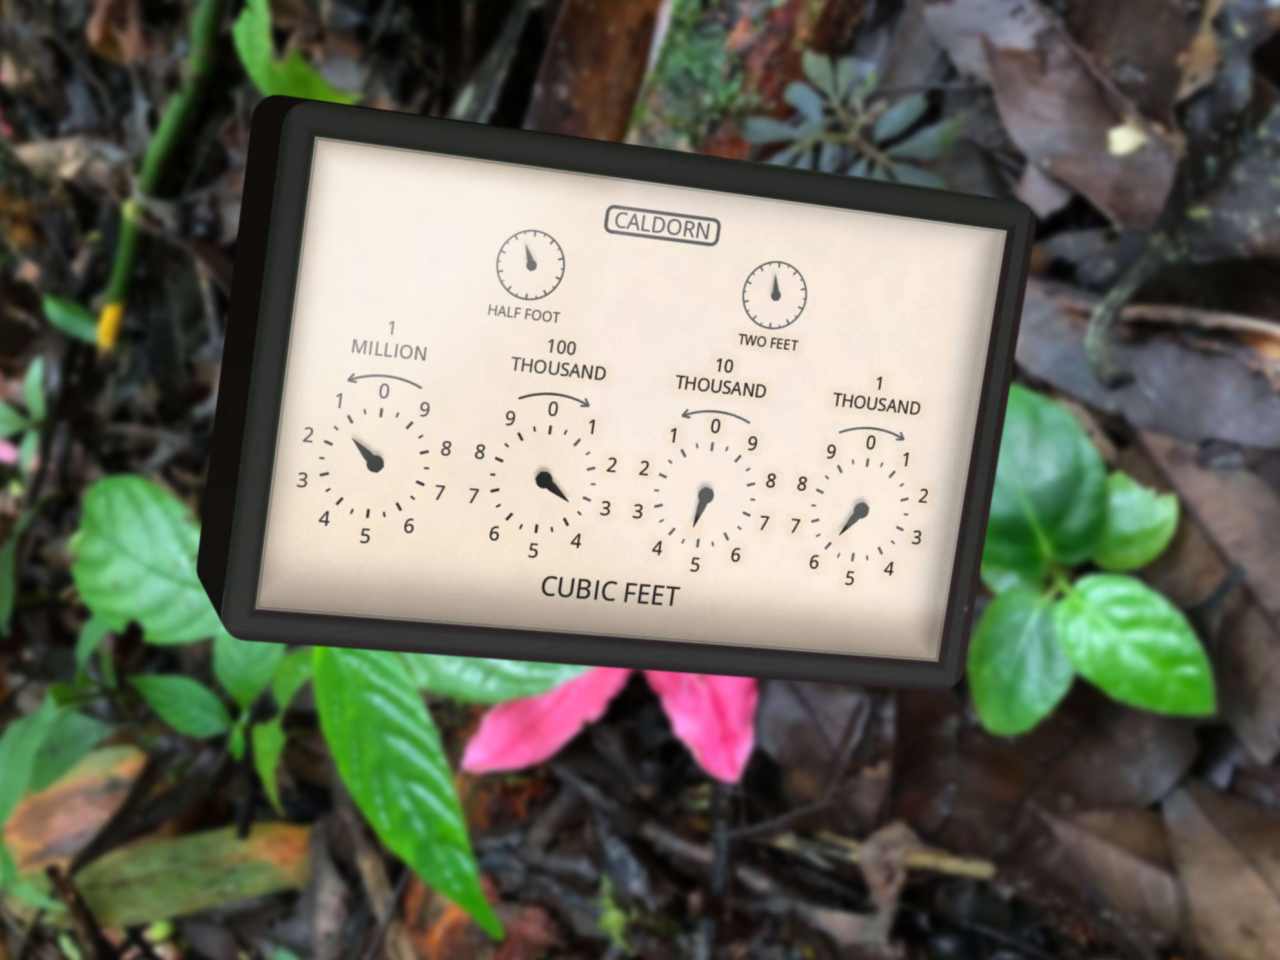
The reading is ft³ 134600
